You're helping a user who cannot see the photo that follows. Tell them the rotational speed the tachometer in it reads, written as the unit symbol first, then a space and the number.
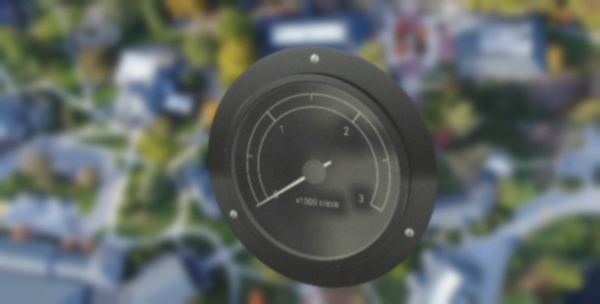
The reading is rpm 0
